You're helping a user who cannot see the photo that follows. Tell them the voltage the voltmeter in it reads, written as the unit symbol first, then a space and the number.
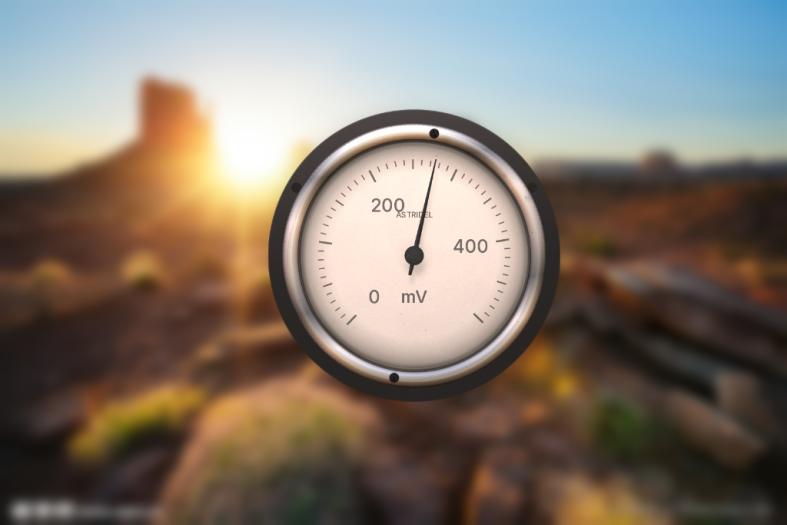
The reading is mV 275
